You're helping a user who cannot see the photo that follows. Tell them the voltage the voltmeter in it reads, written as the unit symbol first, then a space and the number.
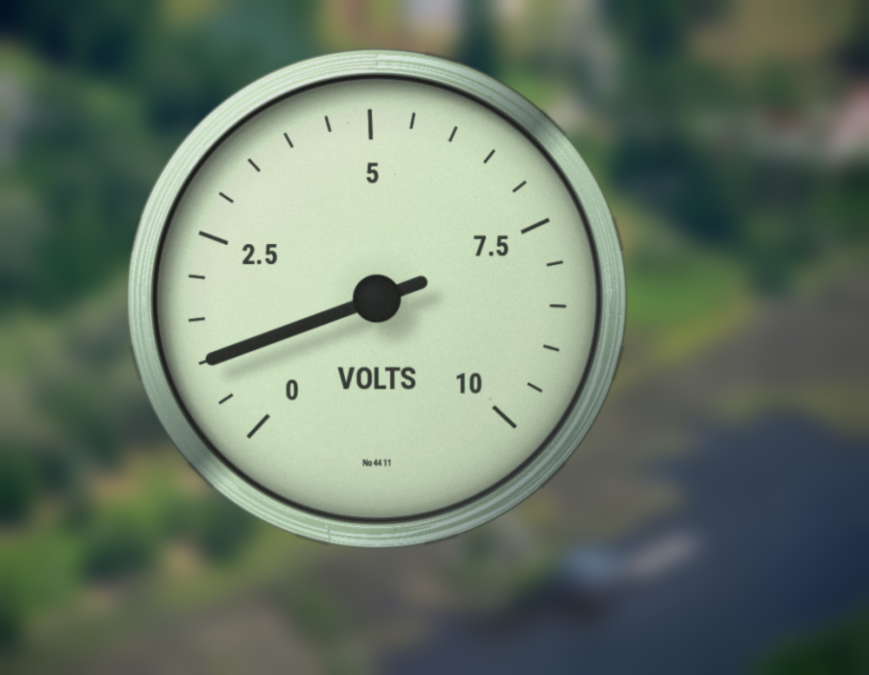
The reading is V 1
